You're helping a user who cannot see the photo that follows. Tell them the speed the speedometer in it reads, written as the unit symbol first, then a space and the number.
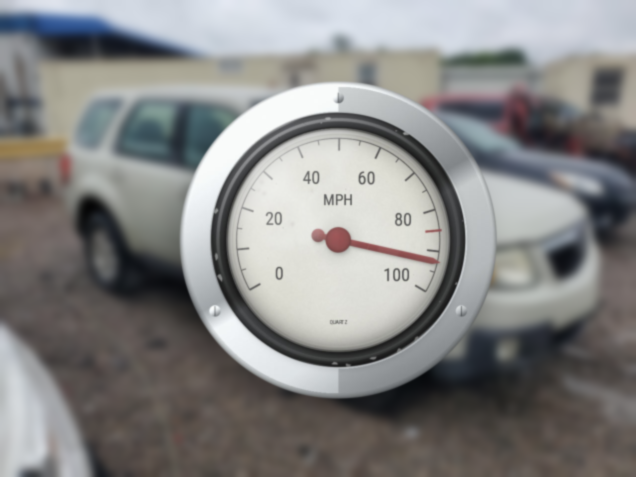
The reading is mph 92.5
